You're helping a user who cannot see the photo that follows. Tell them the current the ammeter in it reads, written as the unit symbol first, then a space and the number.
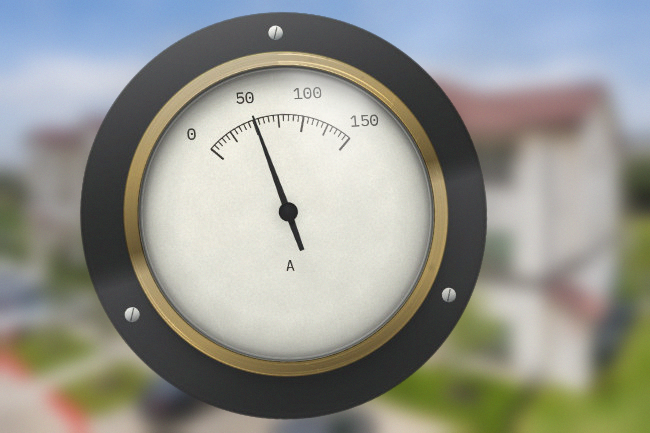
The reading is A 50
